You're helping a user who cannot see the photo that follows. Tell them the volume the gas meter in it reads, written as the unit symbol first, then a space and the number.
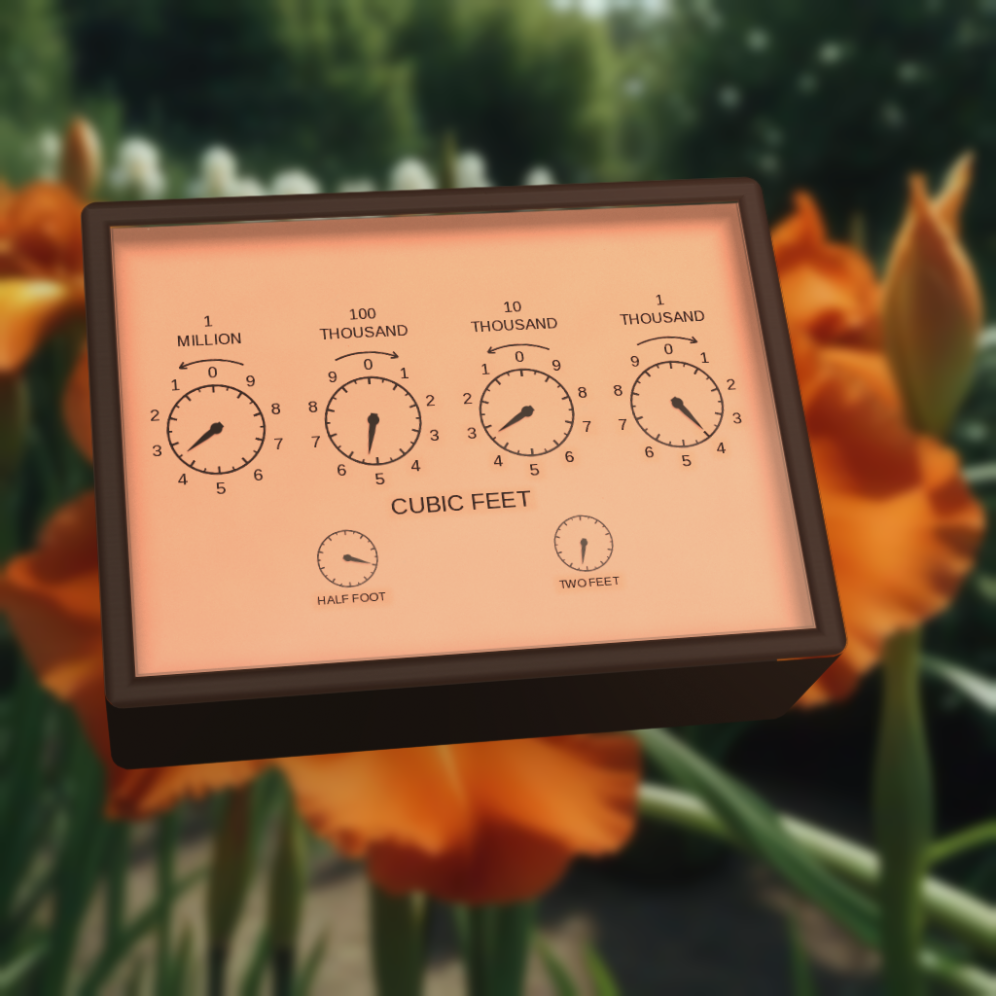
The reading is ft³ 353400
